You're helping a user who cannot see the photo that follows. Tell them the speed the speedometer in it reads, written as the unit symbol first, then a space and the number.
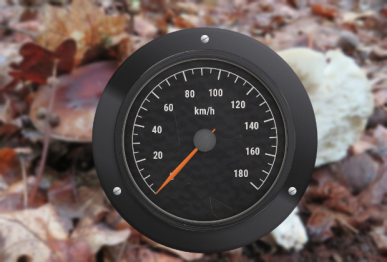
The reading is km/h 0
